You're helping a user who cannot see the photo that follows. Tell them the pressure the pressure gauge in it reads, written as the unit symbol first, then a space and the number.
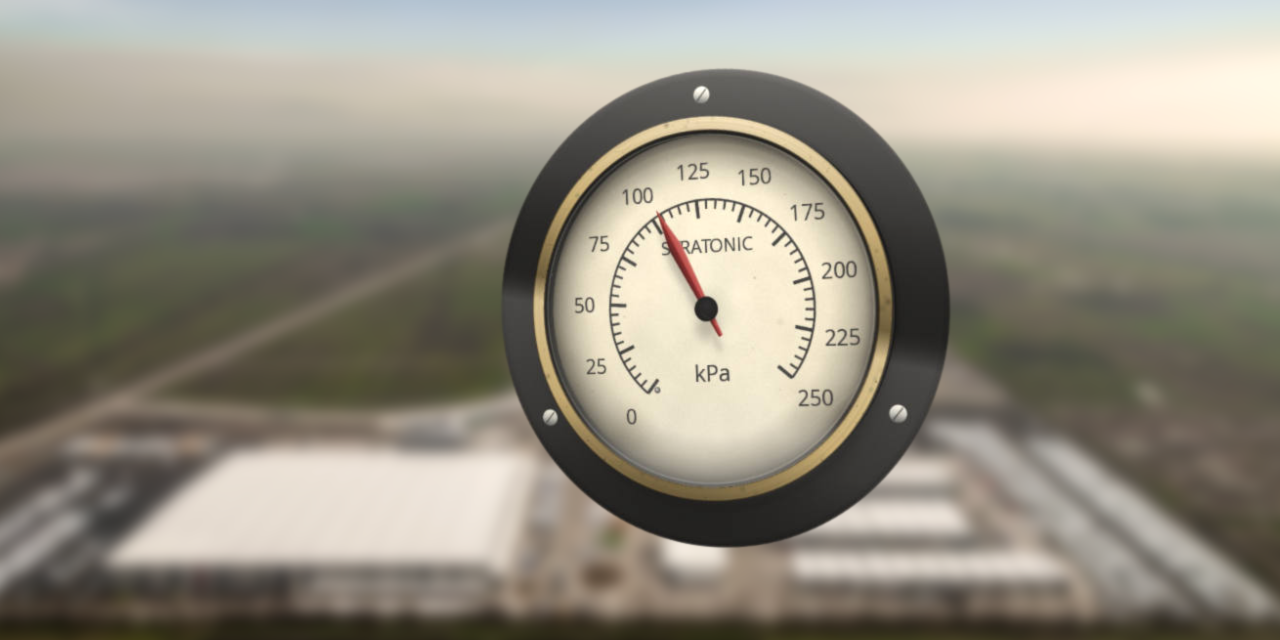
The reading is kPa 105
